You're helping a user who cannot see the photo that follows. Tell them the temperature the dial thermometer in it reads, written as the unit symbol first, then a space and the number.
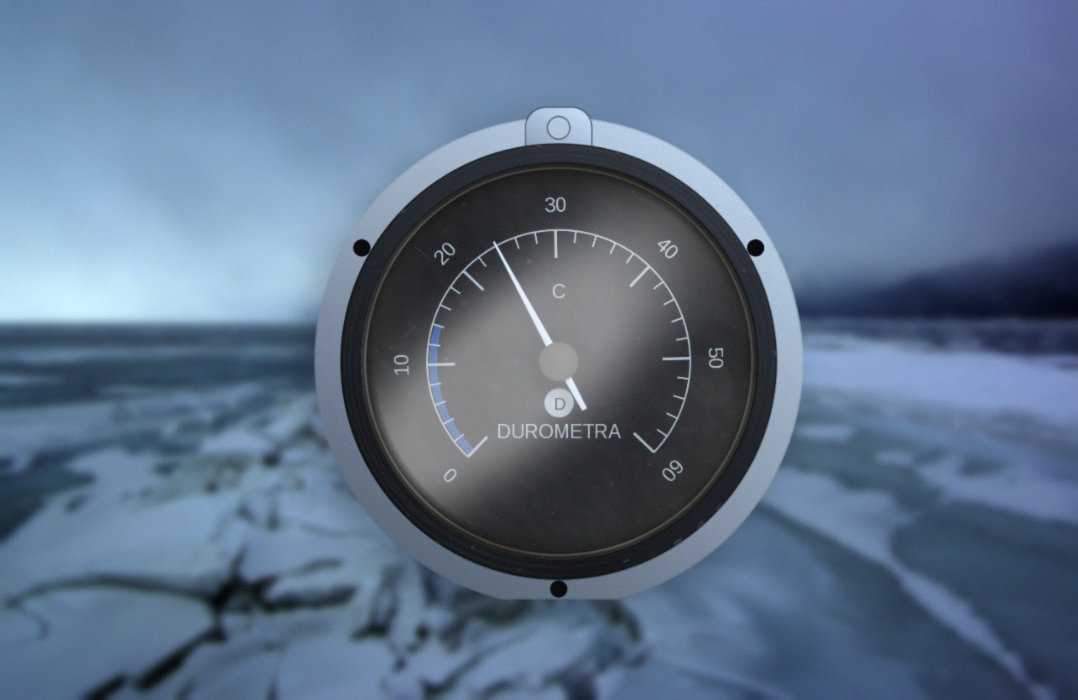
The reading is °C 24
